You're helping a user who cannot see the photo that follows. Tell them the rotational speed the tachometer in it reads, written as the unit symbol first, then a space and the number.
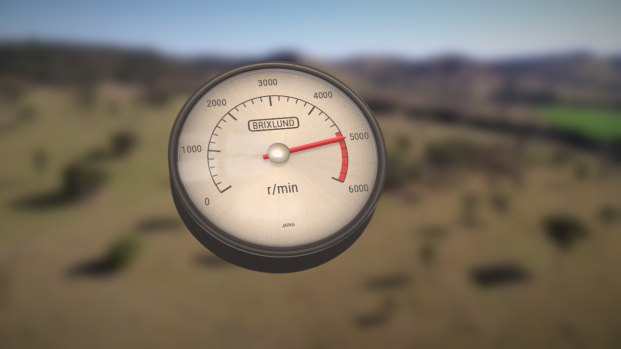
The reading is rpm 5000
